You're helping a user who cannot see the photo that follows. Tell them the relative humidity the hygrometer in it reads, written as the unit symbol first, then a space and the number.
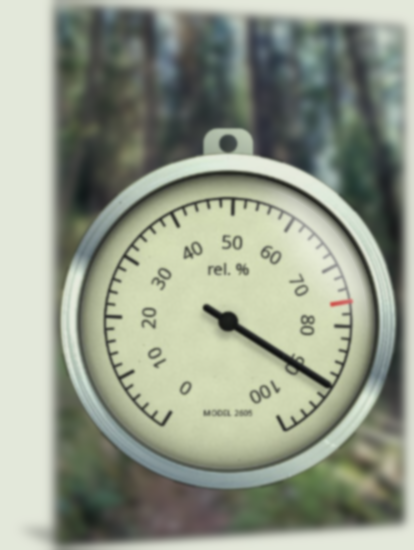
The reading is % 90
